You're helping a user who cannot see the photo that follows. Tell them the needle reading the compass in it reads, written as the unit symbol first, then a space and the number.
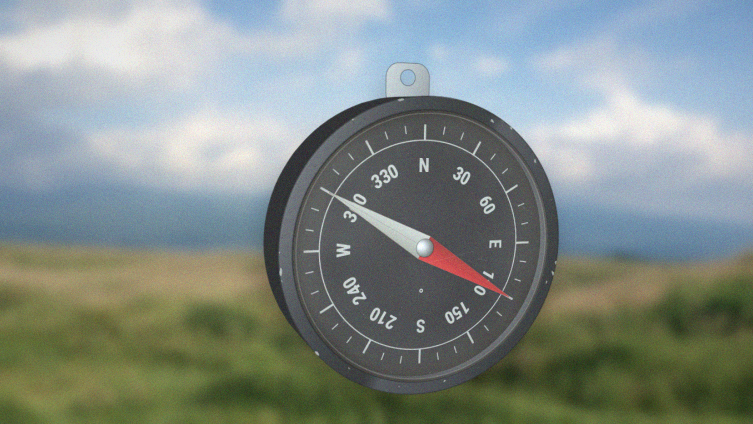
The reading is ° 120
